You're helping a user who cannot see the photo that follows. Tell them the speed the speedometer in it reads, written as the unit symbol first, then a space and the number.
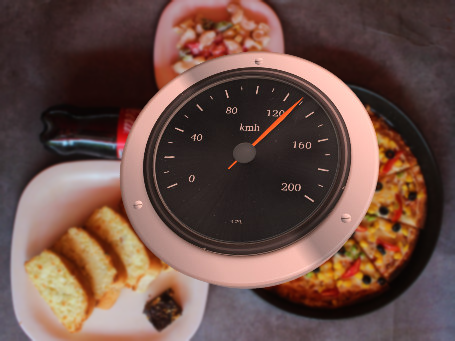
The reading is km/h 130
